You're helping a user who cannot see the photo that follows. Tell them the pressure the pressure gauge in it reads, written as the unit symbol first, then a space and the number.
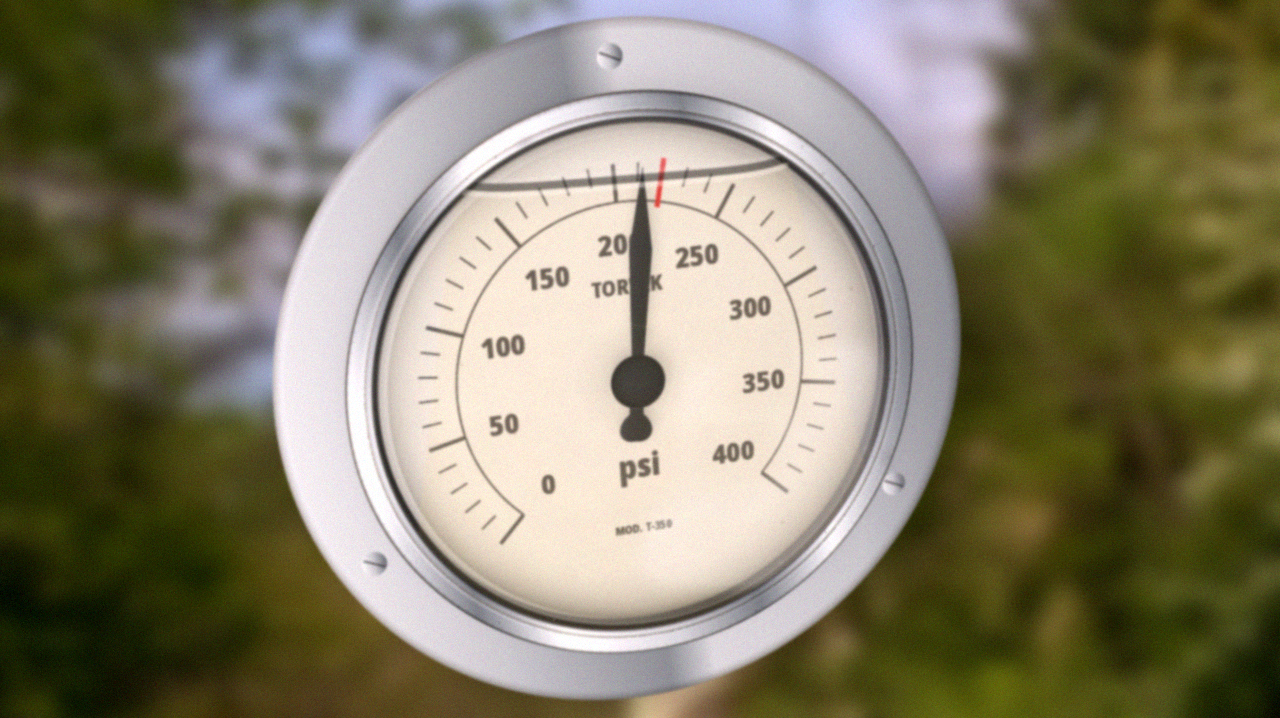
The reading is psi 210
